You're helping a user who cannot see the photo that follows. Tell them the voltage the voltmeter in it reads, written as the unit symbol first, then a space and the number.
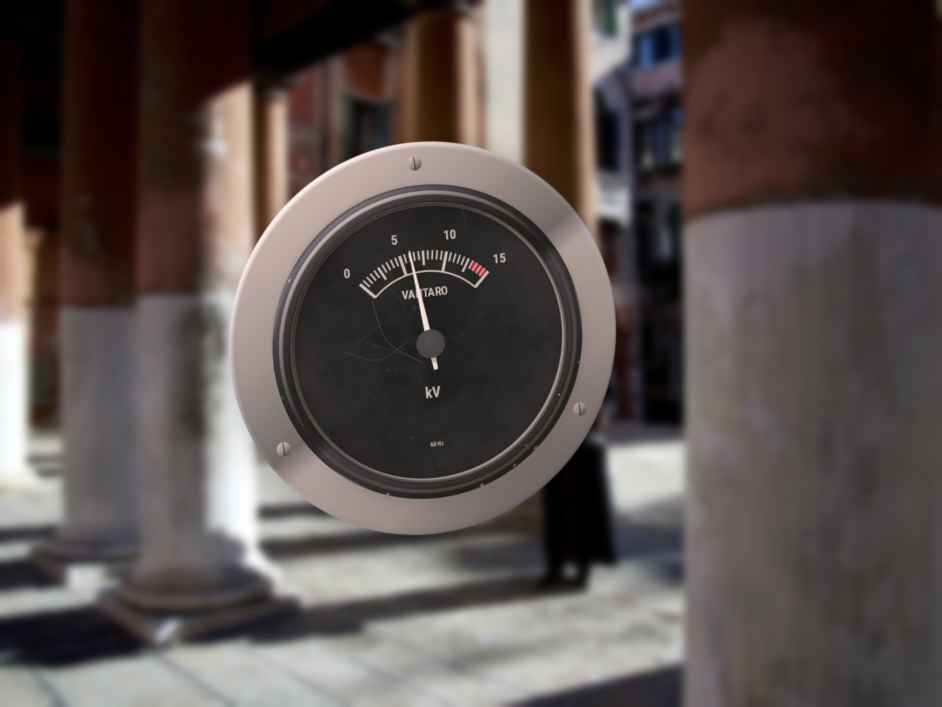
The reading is kV 6
